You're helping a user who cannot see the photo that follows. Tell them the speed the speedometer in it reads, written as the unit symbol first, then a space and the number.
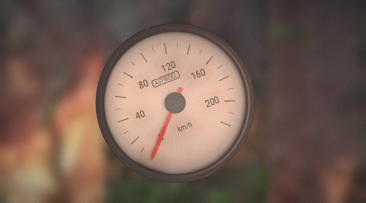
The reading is km/h 0
